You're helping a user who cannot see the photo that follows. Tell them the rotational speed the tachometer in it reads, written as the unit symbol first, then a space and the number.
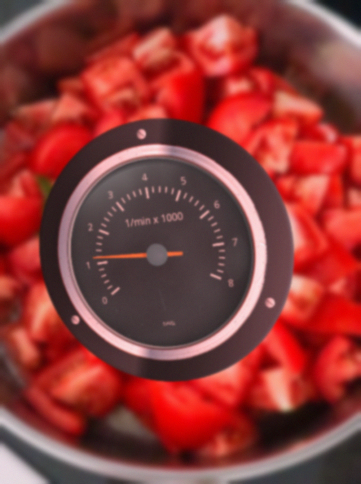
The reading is rpm 1200
